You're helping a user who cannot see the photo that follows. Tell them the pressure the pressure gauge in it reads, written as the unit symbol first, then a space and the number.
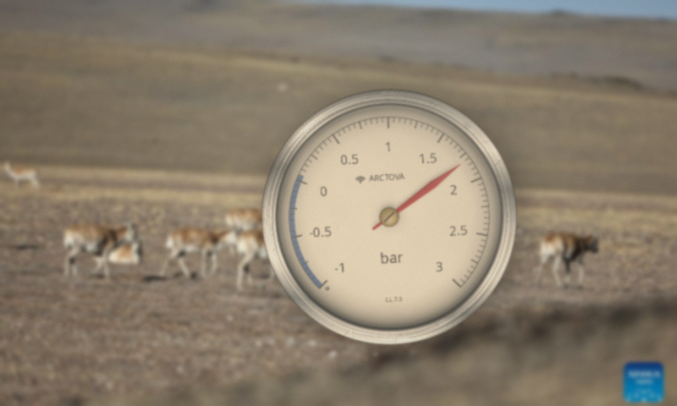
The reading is bar 1.8
